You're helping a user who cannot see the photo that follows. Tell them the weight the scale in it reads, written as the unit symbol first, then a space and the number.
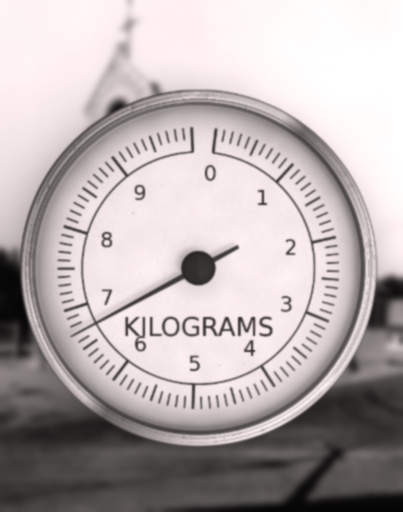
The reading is kg 6.7
